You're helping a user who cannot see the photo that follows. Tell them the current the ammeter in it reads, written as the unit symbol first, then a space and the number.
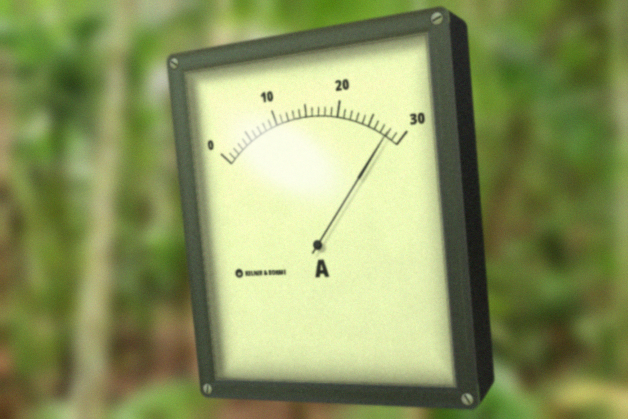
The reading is A 28
